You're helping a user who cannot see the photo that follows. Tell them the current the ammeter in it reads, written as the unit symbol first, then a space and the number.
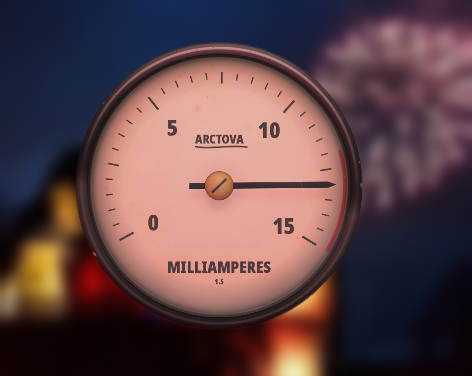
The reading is mA 13
